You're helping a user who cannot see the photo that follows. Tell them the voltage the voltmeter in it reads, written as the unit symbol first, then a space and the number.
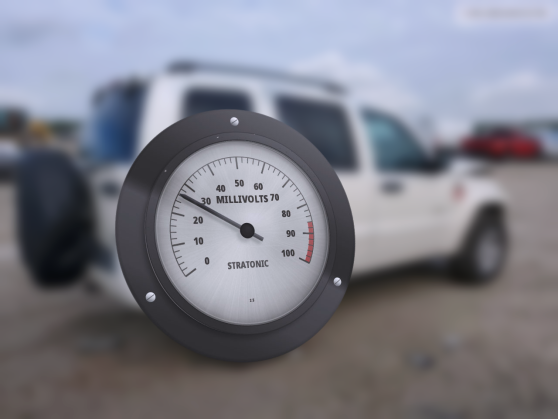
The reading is mV 26
